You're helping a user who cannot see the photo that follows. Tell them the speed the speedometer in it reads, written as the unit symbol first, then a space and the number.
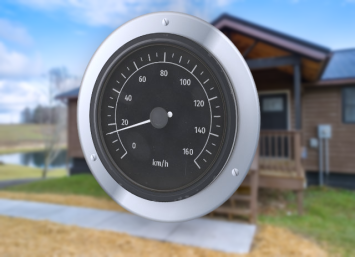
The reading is km/h 15
